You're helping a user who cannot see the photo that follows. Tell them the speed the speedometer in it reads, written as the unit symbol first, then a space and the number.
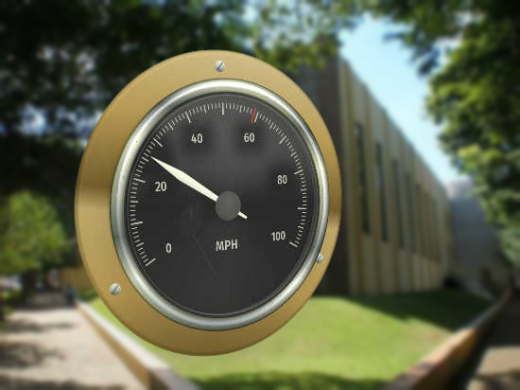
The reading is mph 26
